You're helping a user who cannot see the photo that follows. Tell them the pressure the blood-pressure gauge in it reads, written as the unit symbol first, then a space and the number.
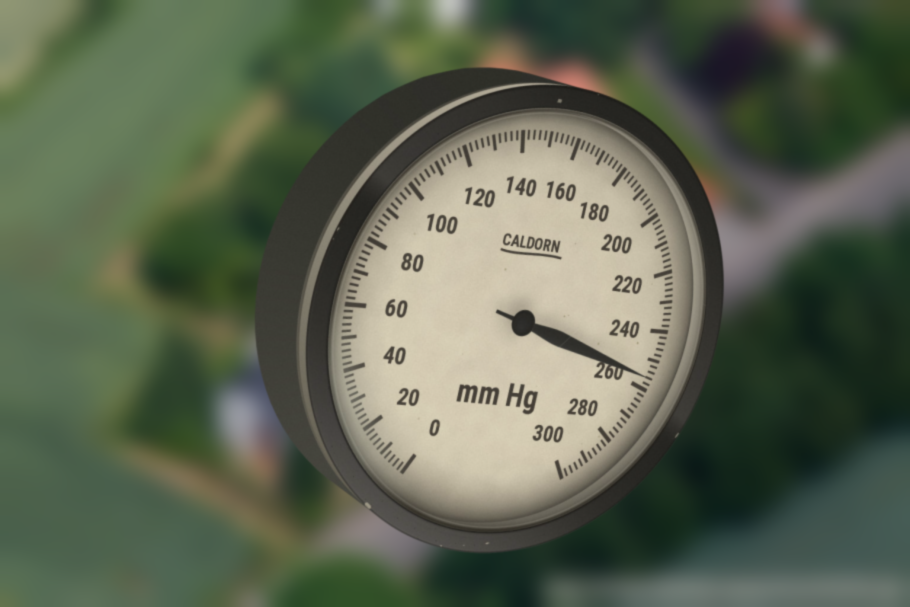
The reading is mmHg 256
